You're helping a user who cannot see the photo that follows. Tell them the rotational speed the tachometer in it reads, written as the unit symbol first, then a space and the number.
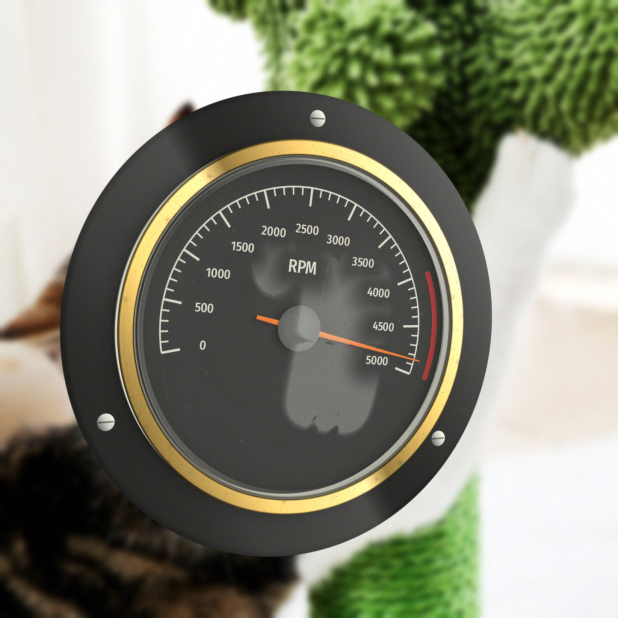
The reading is rpm 4850
